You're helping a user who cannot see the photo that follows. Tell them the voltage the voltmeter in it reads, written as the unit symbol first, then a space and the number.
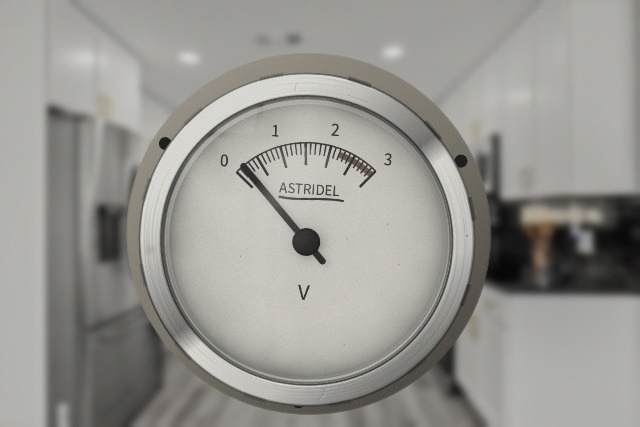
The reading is V 0.2
